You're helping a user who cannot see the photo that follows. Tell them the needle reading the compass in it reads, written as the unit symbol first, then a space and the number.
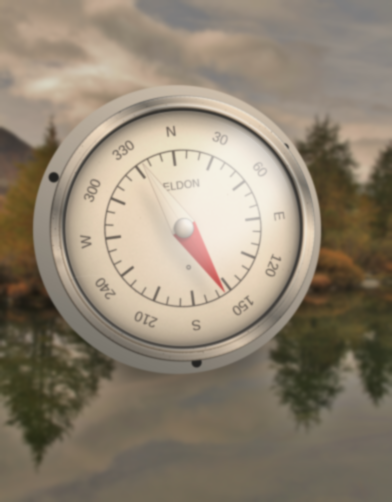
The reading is ° 155
